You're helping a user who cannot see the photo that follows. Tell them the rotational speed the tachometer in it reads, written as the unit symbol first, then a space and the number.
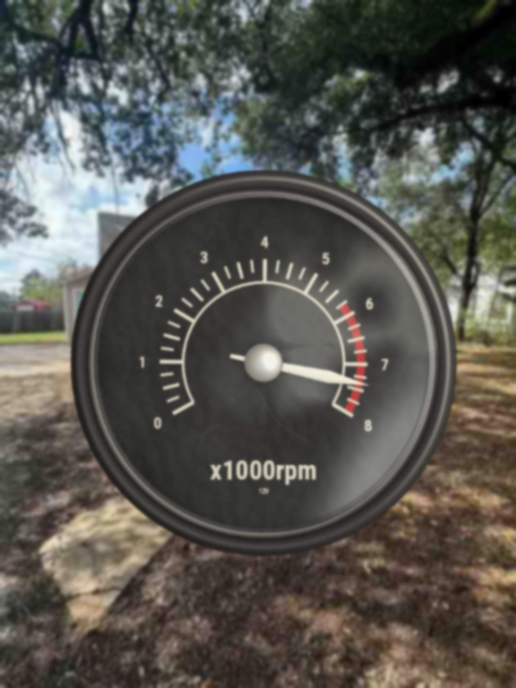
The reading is rpm 7375
